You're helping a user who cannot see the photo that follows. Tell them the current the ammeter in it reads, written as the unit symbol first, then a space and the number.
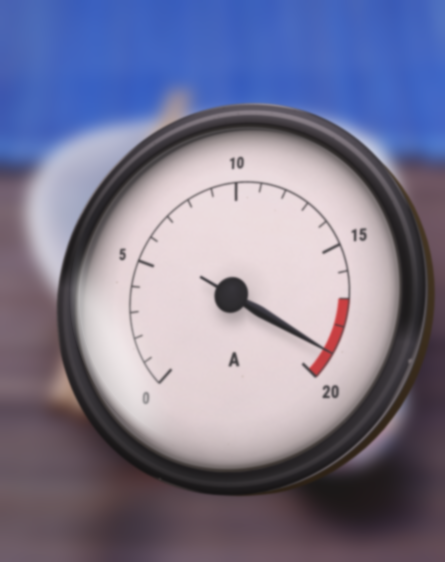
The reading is A 19
